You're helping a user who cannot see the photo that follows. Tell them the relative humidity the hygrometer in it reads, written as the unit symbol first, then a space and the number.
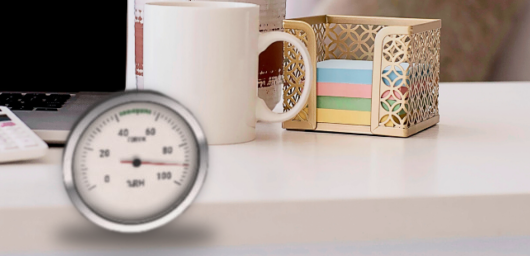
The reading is % 90
